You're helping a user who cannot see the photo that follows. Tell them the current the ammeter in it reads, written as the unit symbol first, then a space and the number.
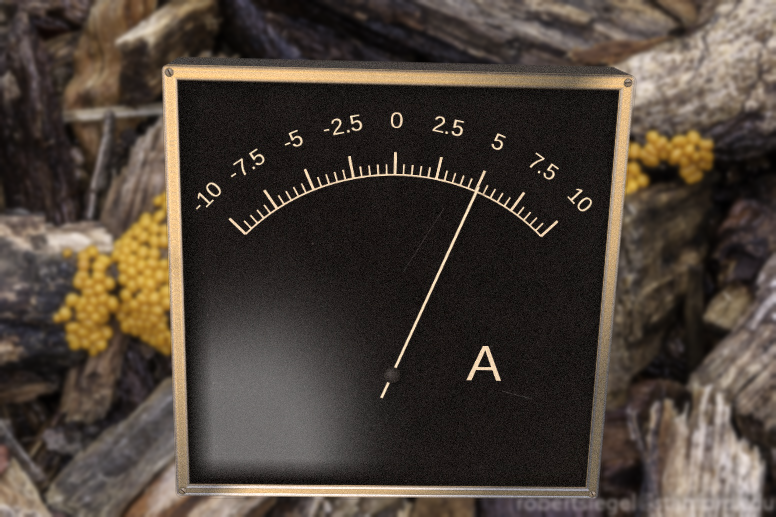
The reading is A 5
